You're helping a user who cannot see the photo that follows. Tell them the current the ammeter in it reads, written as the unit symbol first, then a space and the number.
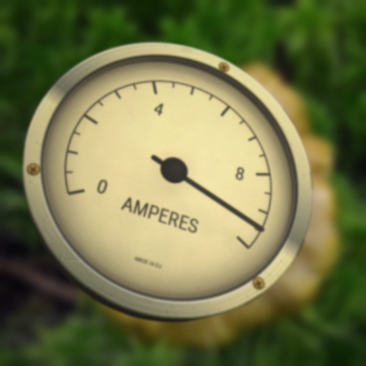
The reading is A 9.5
